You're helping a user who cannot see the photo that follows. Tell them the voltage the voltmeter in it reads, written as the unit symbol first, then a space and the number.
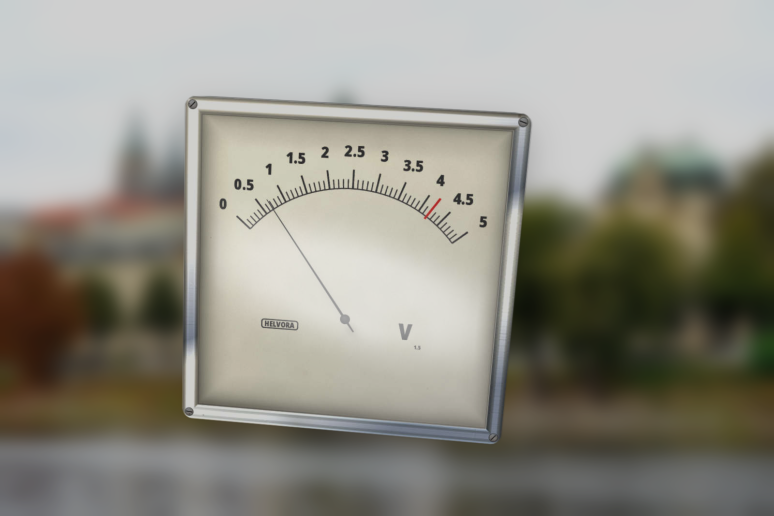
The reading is V 0.7
